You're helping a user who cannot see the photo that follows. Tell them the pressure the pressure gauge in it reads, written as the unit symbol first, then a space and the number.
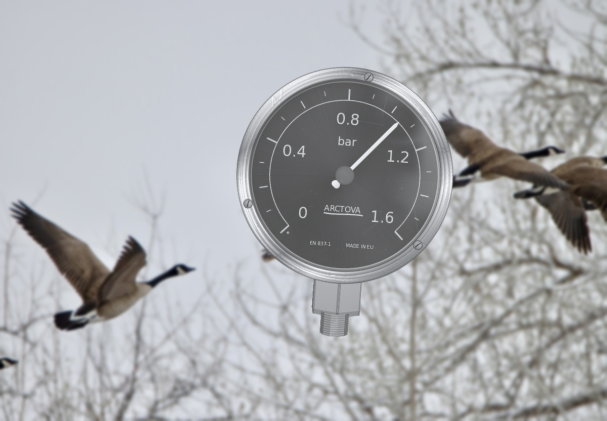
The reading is bar 1.05
